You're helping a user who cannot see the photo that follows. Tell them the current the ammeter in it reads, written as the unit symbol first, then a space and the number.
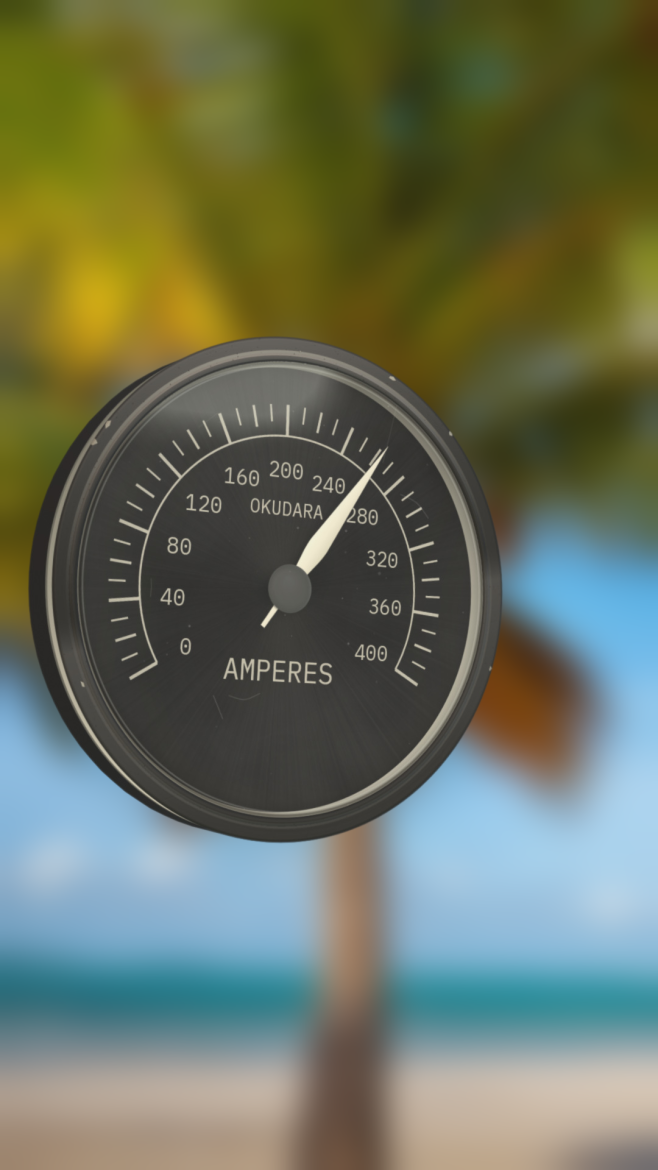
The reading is A 260
